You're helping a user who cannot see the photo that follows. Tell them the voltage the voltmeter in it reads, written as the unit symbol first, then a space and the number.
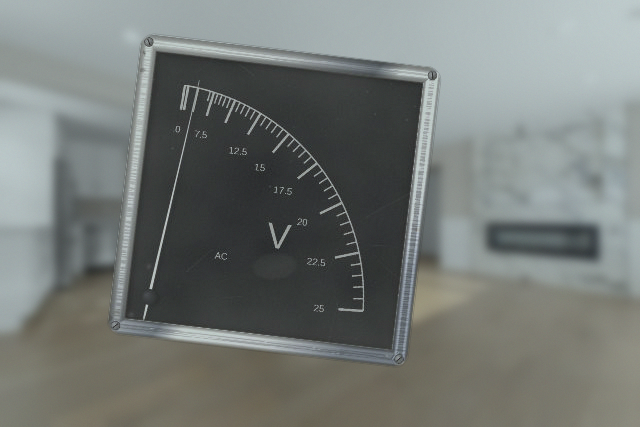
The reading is V 5
